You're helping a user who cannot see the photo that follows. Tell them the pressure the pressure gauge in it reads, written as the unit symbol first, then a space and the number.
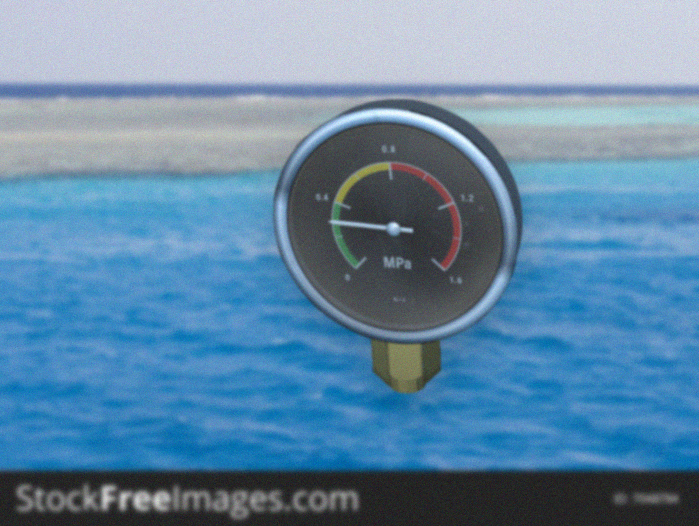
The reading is MPa 0.3
